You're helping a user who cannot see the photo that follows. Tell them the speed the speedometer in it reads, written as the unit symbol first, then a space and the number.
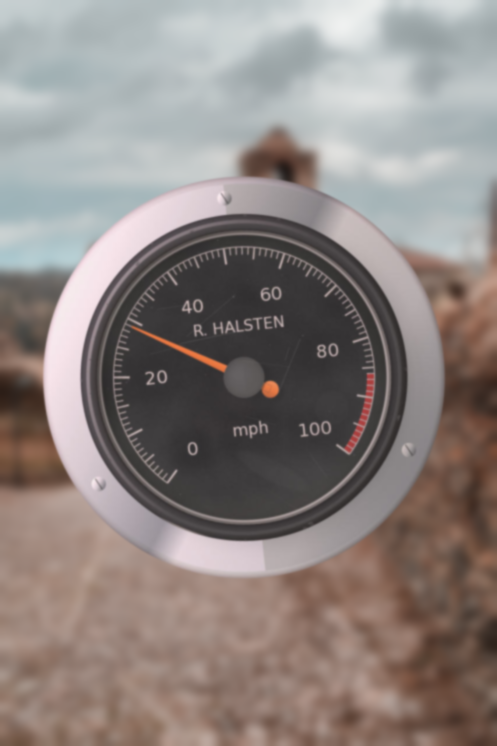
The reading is mph 29
